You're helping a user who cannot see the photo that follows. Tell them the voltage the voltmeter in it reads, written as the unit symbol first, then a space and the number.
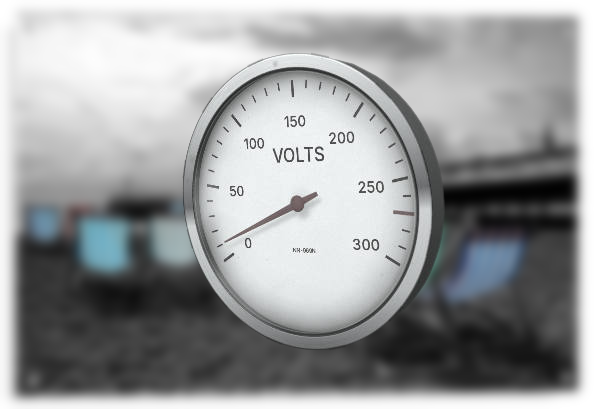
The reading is V 10
